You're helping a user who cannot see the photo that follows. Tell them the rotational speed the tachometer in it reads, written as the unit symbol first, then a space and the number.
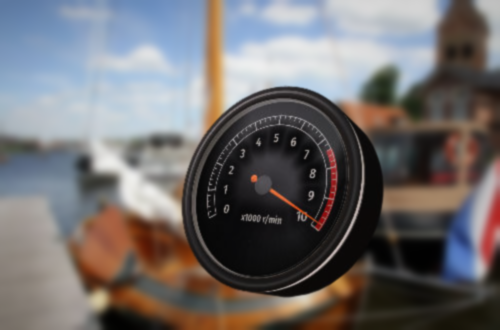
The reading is rpm 9800
